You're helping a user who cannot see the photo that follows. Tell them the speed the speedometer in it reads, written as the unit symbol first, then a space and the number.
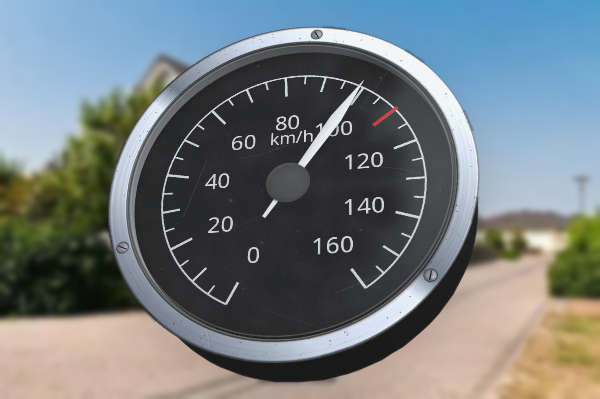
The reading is km/h 100
